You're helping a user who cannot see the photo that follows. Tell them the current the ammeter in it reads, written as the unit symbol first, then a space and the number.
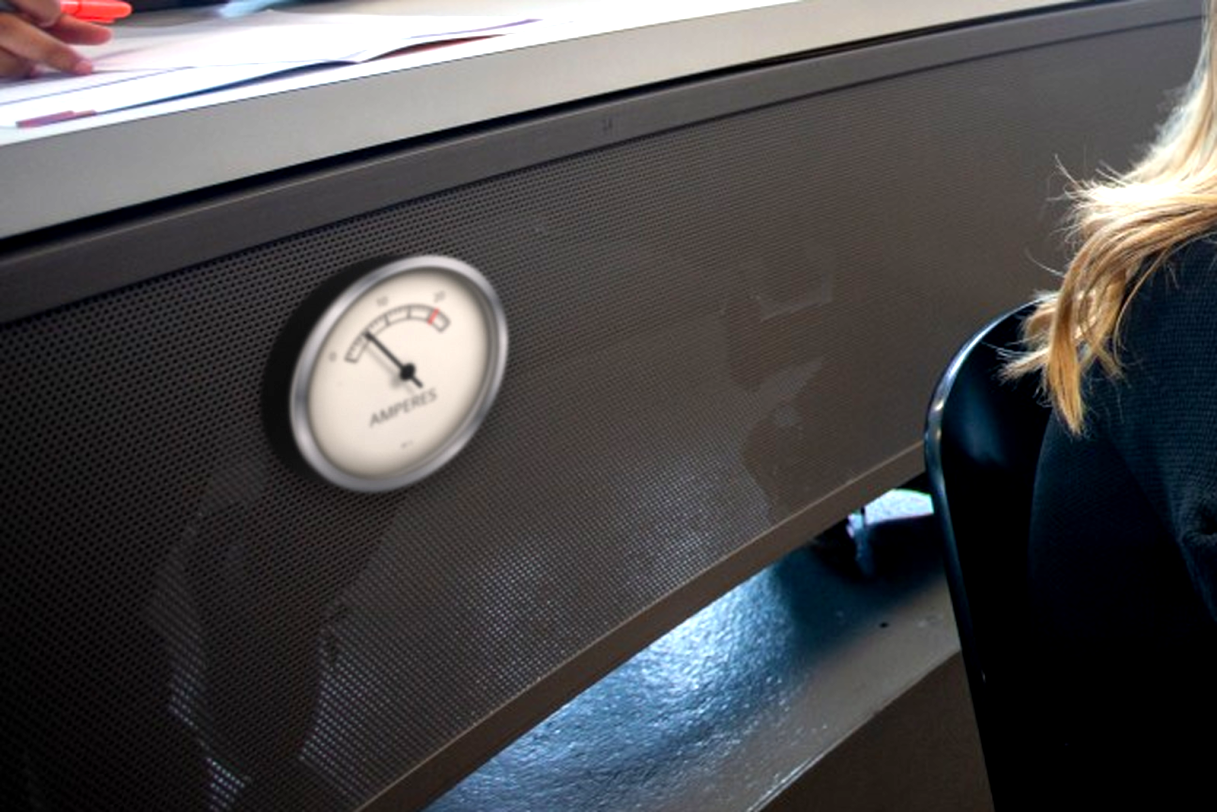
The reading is A 5
